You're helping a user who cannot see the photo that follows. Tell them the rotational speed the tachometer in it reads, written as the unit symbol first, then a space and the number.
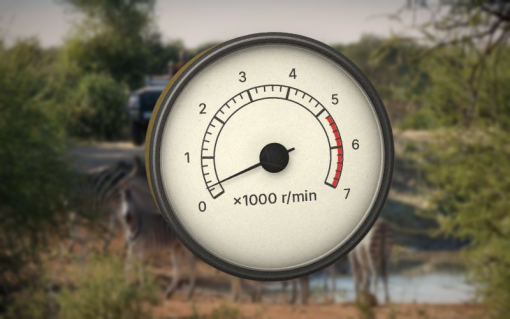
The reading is rpm 300
